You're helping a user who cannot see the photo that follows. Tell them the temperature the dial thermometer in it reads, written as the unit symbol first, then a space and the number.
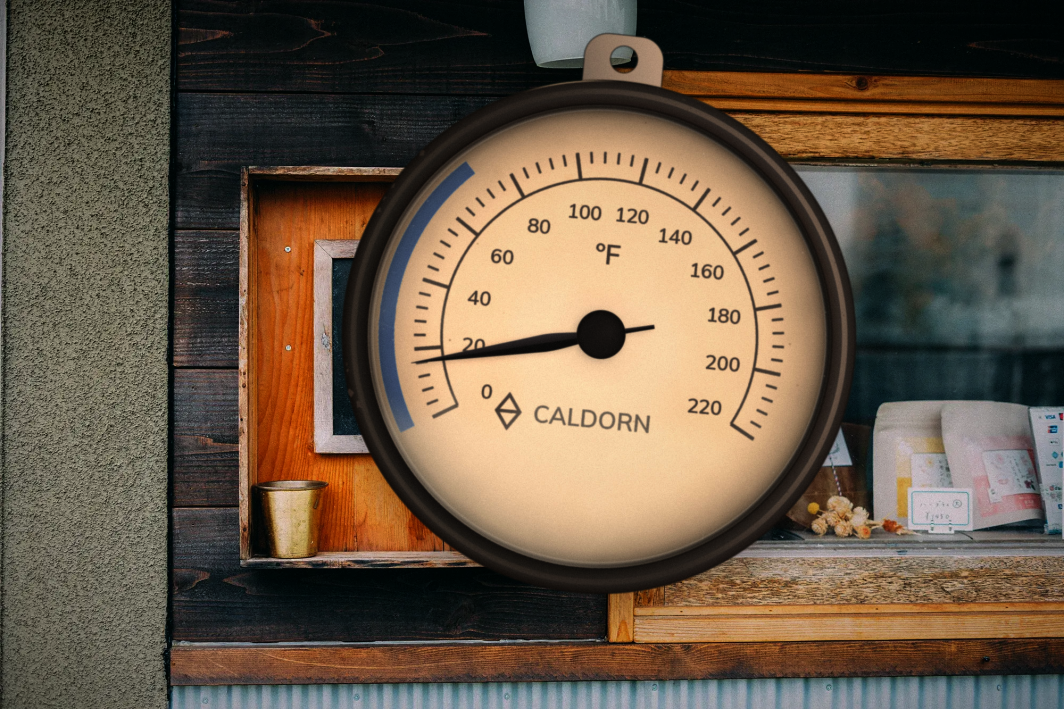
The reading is °F 16
